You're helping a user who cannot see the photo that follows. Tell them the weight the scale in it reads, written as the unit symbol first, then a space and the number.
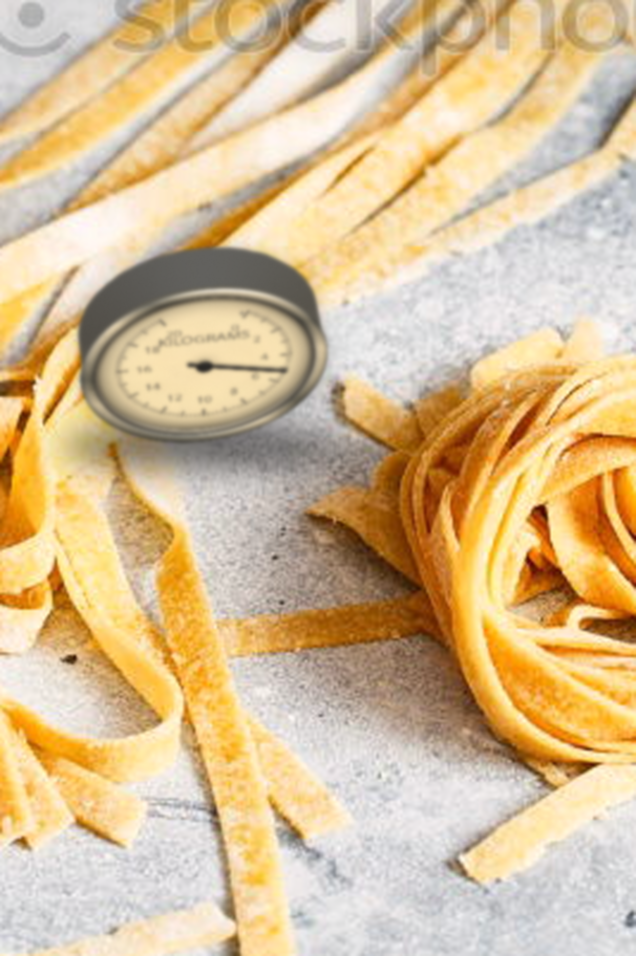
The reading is kg 5
